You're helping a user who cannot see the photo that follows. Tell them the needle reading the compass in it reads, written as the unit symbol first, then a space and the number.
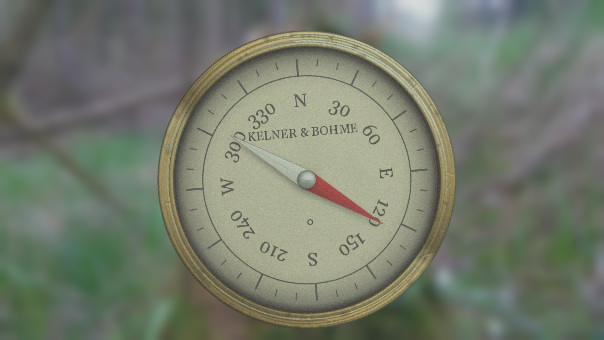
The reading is ° 125
